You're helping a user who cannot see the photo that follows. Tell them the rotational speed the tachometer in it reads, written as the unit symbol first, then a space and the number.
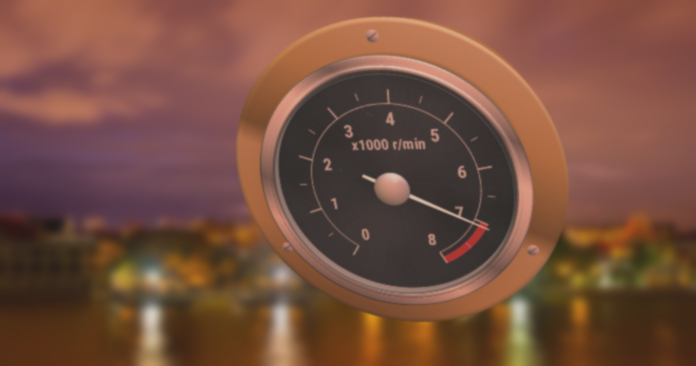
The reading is rpm 7000
